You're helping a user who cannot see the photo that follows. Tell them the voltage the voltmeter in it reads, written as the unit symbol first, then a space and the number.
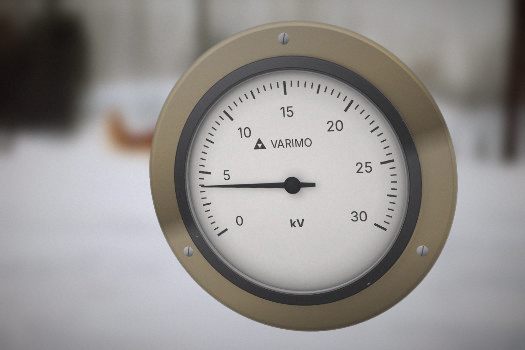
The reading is kV 4
